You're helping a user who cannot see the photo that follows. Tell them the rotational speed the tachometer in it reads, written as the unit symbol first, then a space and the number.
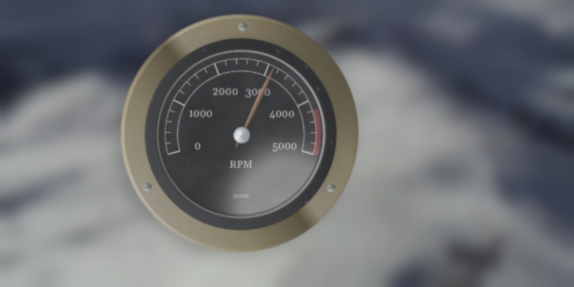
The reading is rpm 3100
